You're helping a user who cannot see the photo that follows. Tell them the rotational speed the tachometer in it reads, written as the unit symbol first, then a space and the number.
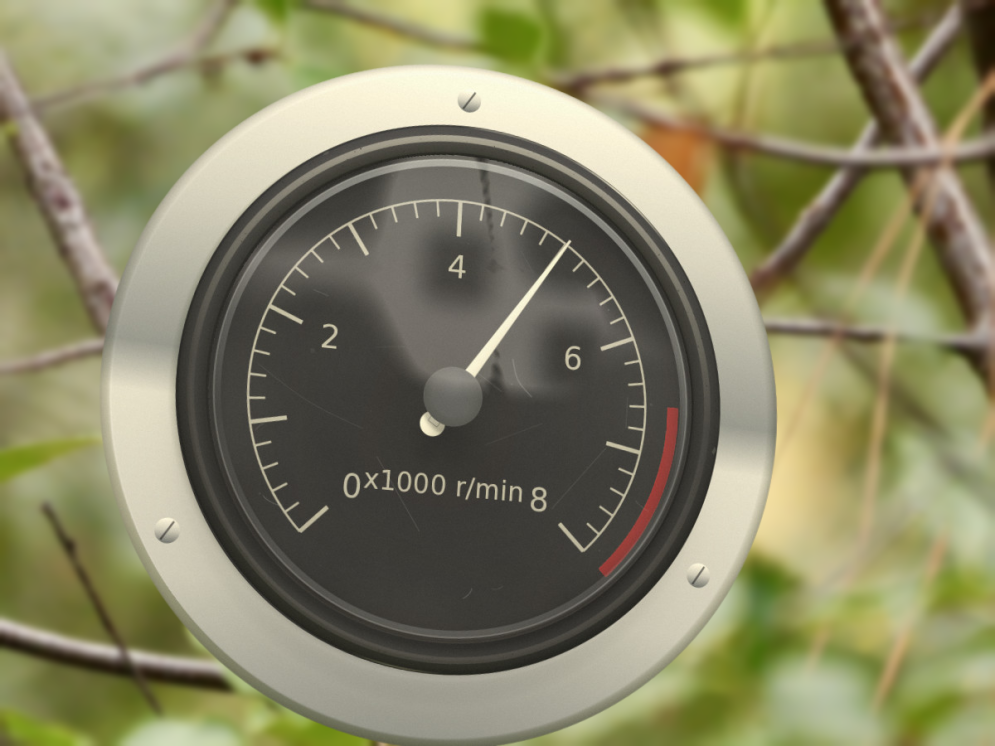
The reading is rpm 5000
